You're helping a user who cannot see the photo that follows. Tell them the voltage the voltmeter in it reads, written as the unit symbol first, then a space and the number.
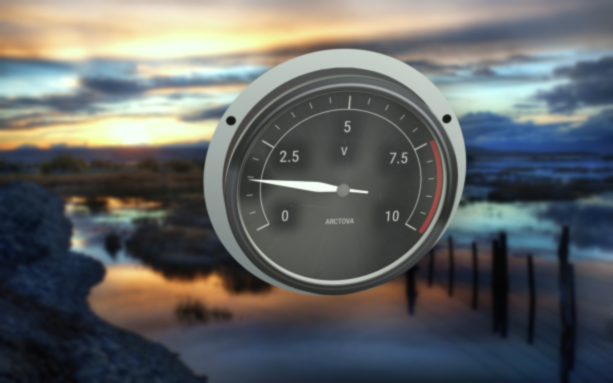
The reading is V 1.5
